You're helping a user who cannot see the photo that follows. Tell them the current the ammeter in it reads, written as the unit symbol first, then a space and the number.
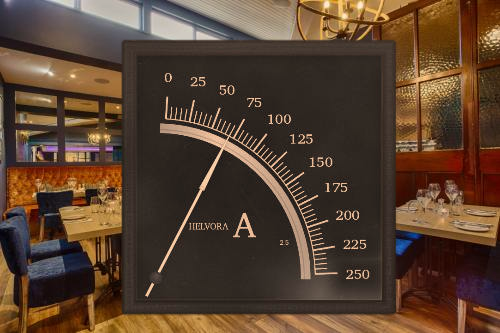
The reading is A 70
